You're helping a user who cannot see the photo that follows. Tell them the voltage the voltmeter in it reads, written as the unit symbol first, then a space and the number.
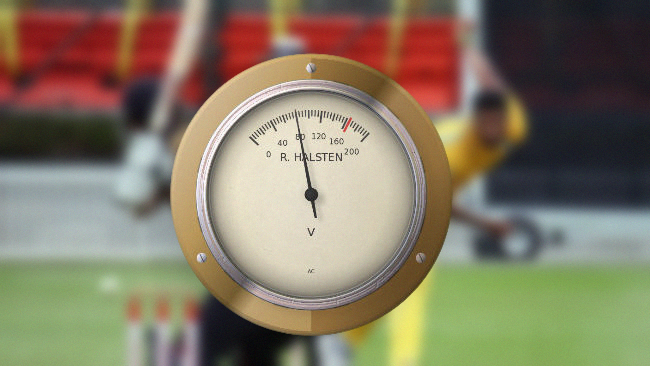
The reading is V 80
